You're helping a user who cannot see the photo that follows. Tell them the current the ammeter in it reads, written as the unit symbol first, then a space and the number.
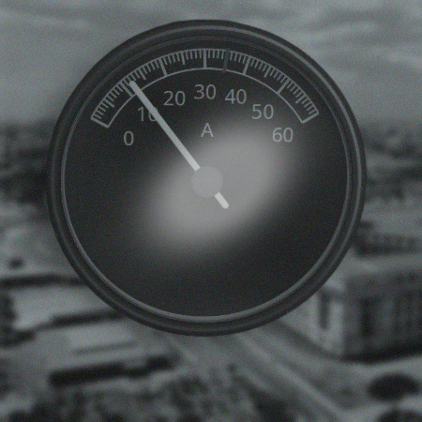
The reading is A 12
